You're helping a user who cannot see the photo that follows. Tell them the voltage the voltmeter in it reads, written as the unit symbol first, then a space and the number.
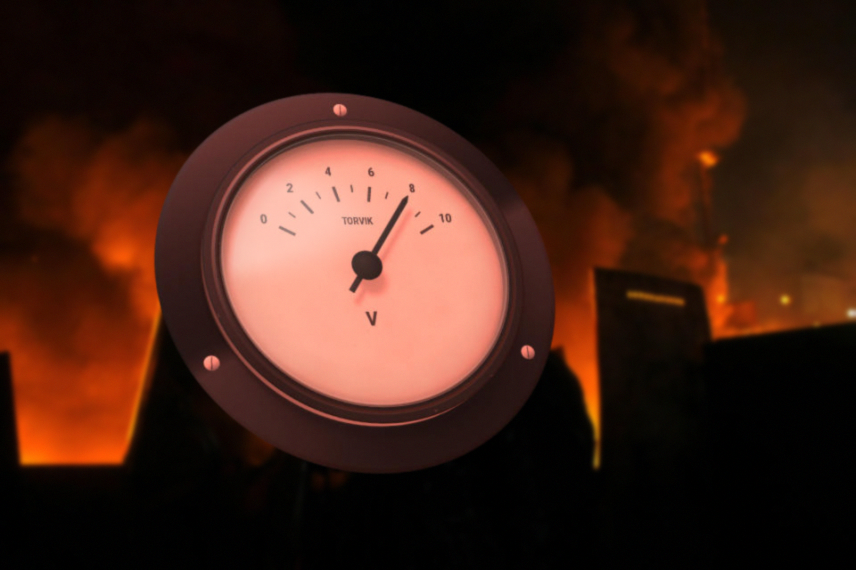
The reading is V 8
